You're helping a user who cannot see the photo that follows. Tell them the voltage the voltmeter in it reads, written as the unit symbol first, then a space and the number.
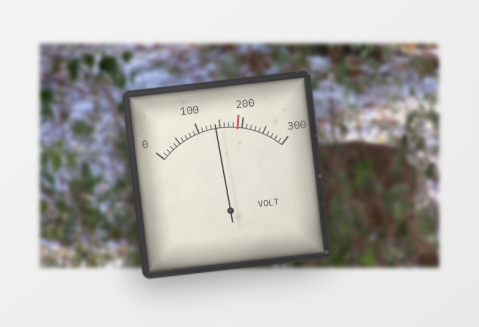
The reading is V 140
